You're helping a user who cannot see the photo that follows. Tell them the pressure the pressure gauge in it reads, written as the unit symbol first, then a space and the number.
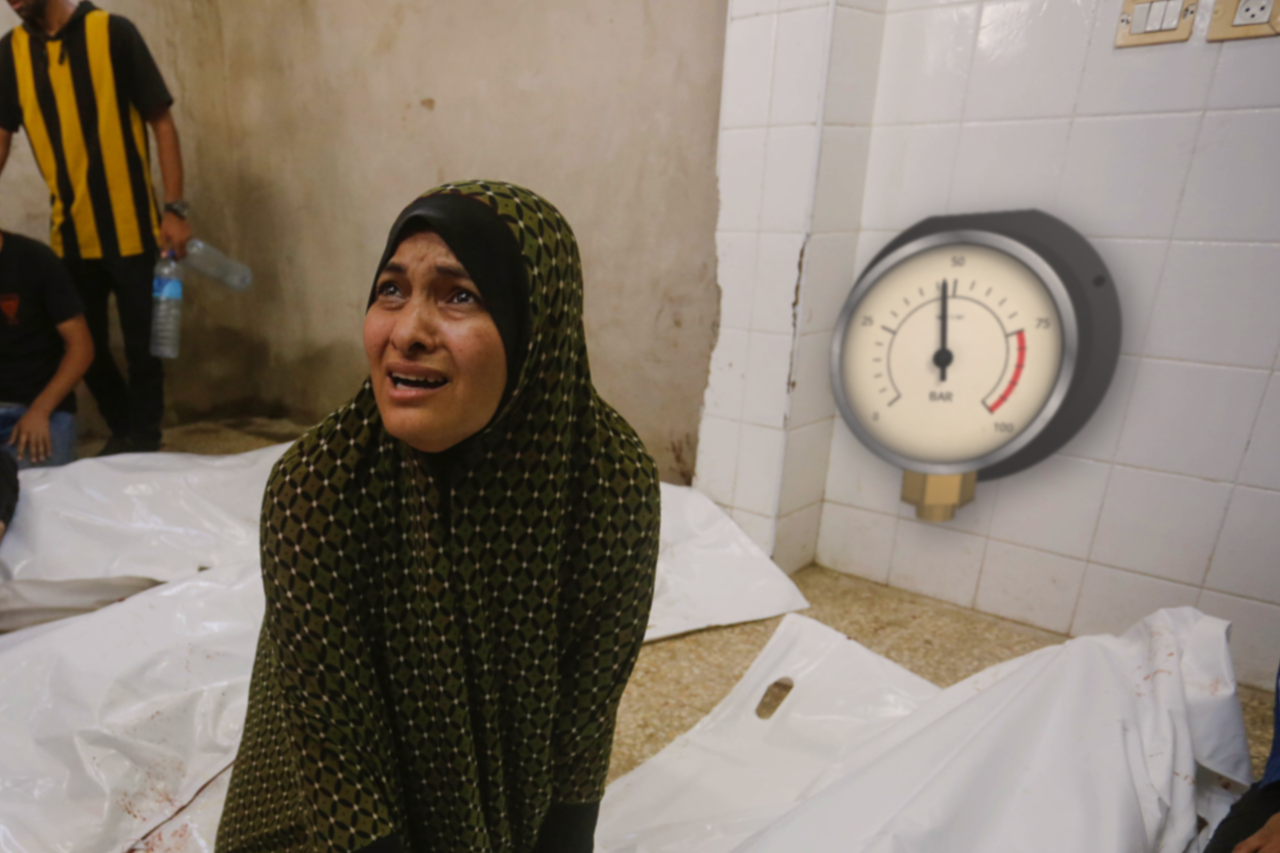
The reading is bar 47.5
